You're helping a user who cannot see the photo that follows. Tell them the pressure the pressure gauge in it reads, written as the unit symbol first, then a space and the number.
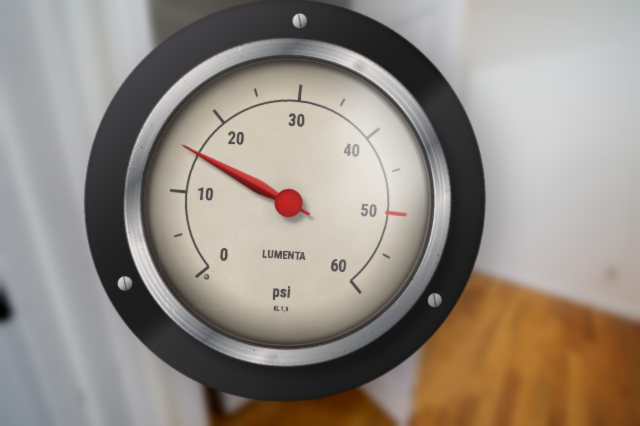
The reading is psi 15
